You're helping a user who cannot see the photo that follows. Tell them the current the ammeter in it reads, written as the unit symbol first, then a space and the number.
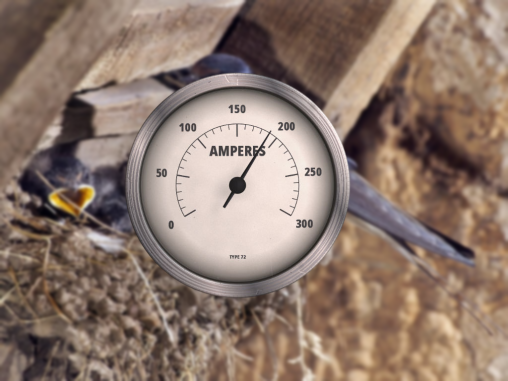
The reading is A 190
